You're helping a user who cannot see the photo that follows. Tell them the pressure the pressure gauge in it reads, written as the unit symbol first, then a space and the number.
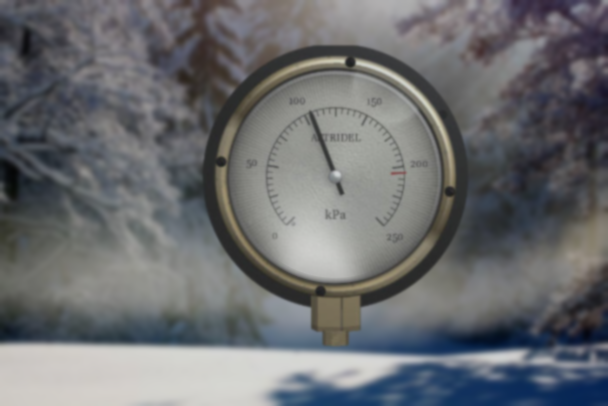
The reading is kPa 105
